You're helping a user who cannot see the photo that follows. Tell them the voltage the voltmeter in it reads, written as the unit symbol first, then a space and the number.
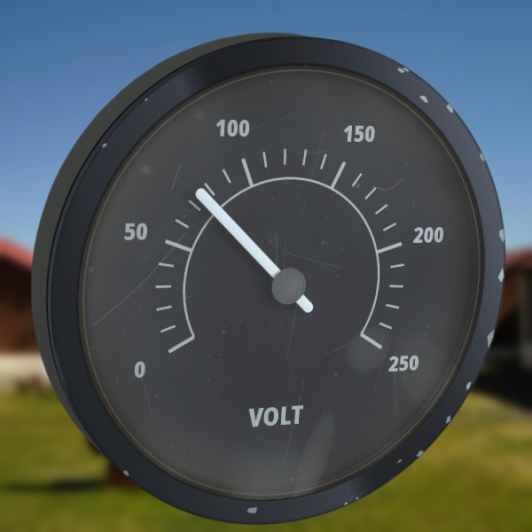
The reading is V 75
